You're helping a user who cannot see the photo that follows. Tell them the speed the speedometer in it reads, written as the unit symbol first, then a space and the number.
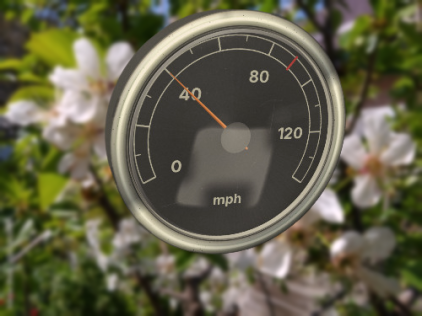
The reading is mph 40
